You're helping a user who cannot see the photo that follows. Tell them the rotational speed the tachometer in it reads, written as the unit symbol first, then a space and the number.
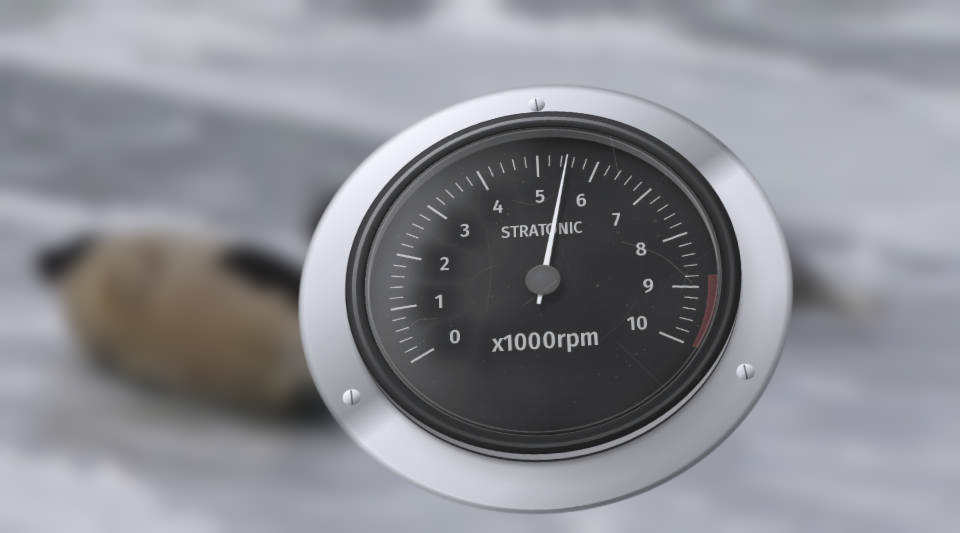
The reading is rpm 5500
